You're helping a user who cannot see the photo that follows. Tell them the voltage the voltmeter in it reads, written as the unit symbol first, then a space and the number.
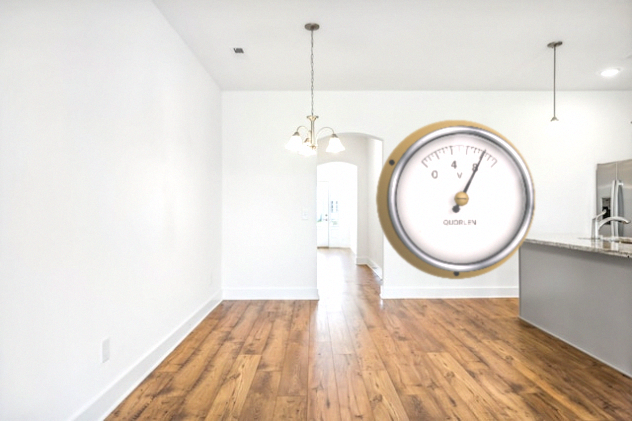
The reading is V 8
